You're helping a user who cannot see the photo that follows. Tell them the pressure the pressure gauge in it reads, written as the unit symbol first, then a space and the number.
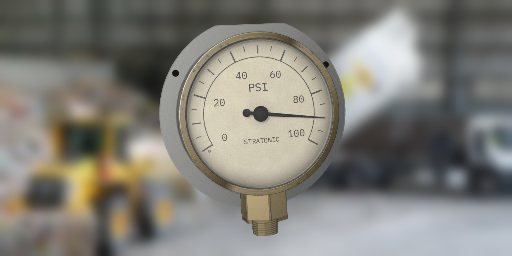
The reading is psi 90
